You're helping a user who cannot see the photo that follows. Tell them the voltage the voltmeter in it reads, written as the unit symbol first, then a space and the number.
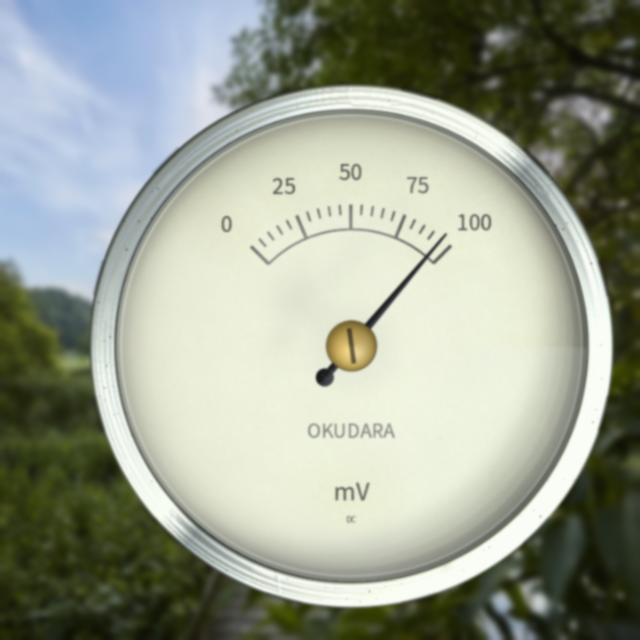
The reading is mV 95
